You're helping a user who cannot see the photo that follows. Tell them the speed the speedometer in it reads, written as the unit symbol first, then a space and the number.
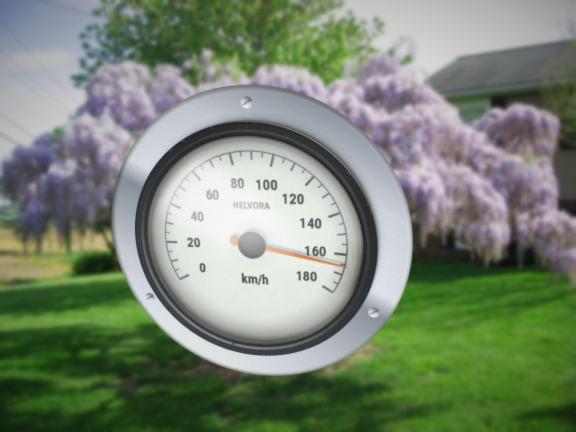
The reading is km/h 165
